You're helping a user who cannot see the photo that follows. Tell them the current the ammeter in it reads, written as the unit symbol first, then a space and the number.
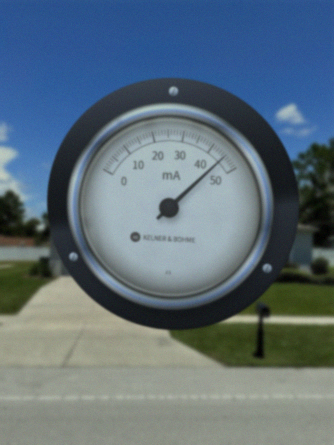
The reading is mA 45
